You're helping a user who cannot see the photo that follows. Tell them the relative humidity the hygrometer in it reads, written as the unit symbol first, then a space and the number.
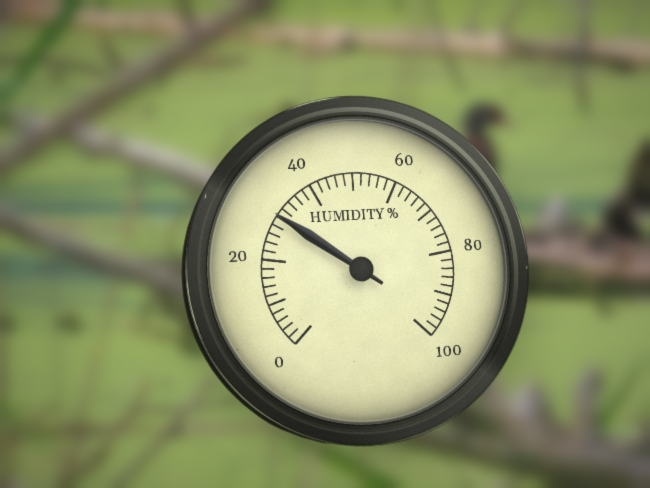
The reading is % 30
